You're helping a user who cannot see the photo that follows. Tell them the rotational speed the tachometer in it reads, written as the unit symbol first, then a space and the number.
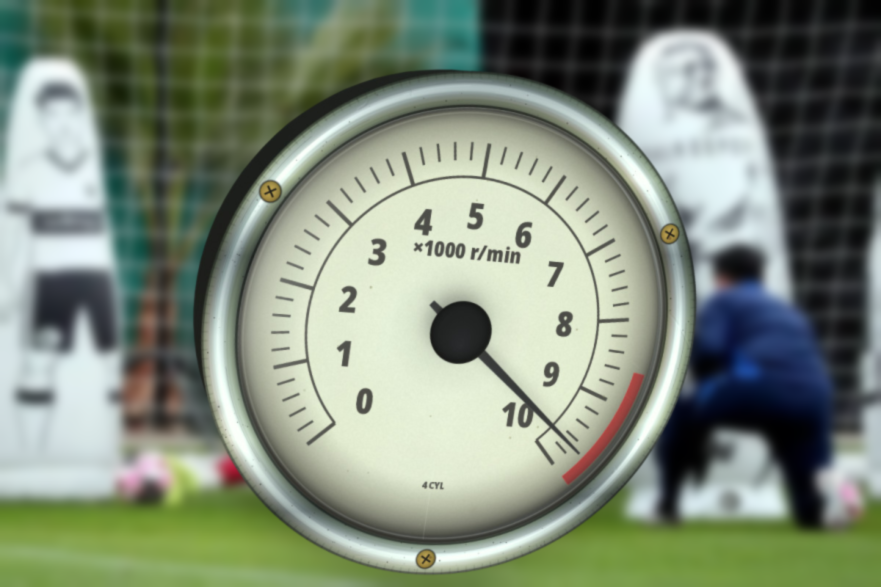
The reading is rpm 9700
